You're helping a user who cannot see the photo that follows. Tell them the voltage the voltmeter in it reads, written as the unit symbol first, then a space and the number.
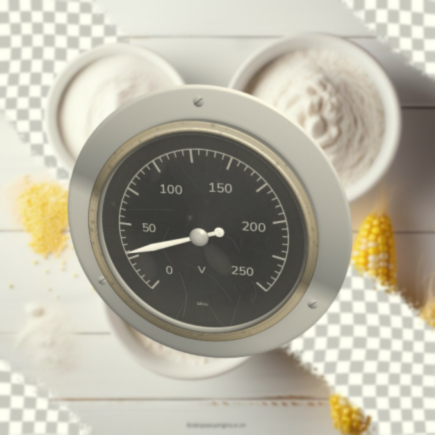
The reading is V 30
